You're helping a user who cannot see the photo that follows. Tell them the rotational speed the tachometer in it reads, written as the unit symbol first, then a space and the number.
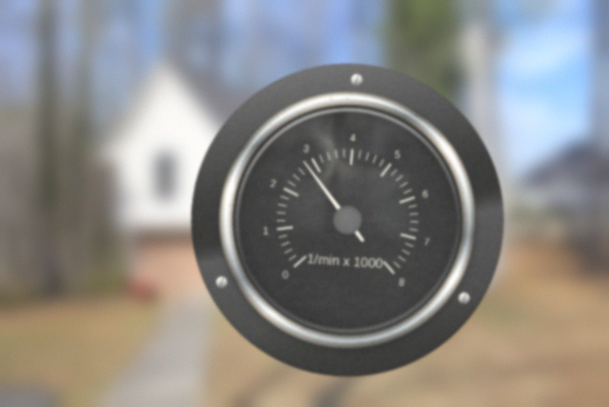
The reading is rpm 2800
